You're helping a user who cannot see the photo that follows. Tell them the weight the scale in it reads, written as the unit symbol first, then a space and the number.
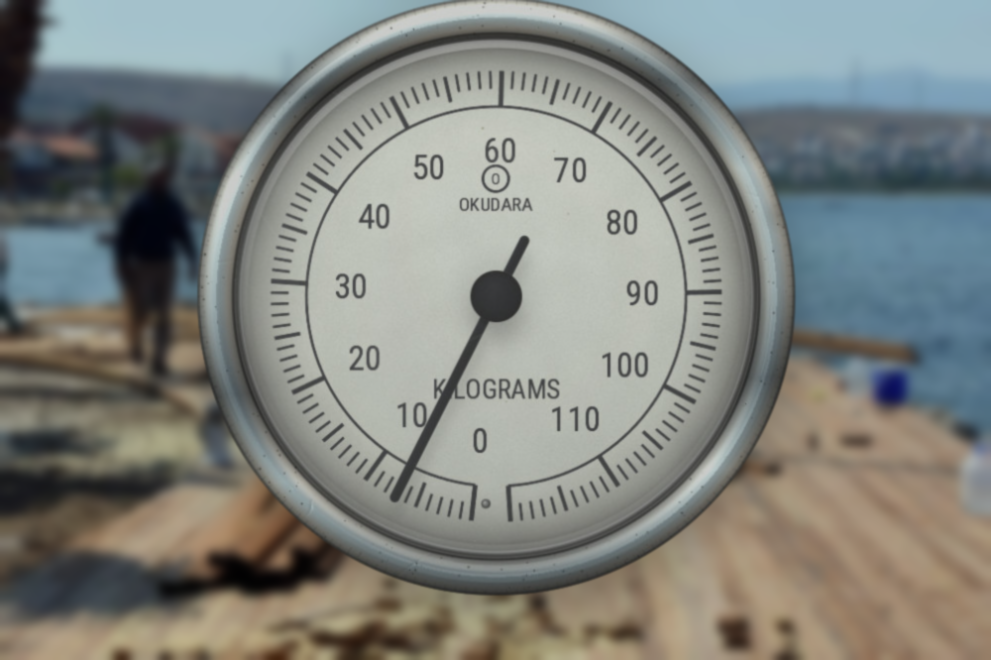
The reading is kg 7
